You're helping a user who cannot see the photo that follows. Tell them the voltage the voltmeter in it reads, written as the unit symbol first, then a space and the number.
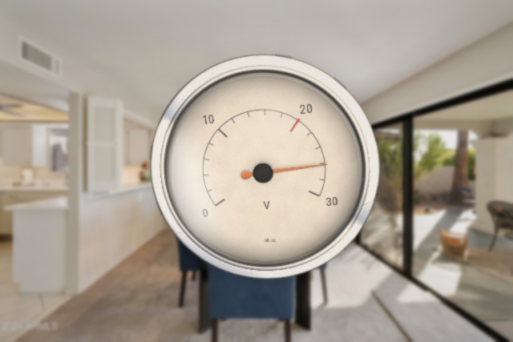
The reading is V 26
